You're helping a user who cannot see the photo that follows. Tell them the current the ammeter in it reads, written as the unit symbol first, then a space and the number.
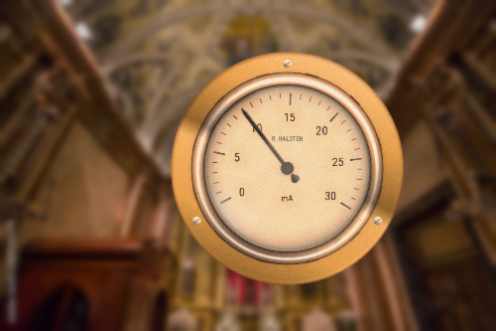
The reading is mA 10
